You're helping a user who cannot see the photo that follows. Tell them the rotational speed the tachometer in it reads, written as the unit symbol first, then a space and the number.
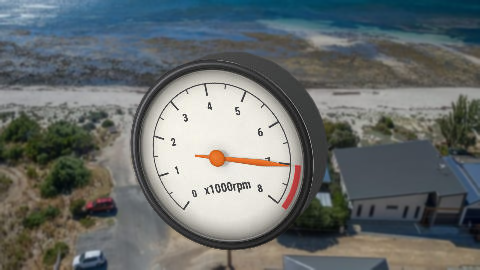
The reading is rpm 7000
